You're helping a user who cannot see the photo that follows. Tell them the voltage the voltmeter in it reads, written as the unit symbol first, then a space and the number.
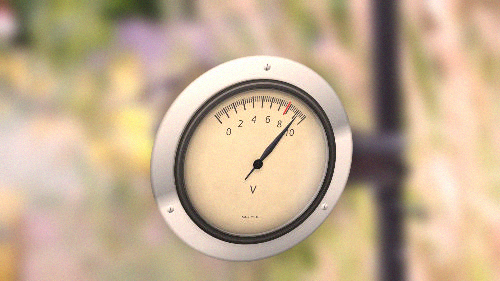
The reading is V 9
